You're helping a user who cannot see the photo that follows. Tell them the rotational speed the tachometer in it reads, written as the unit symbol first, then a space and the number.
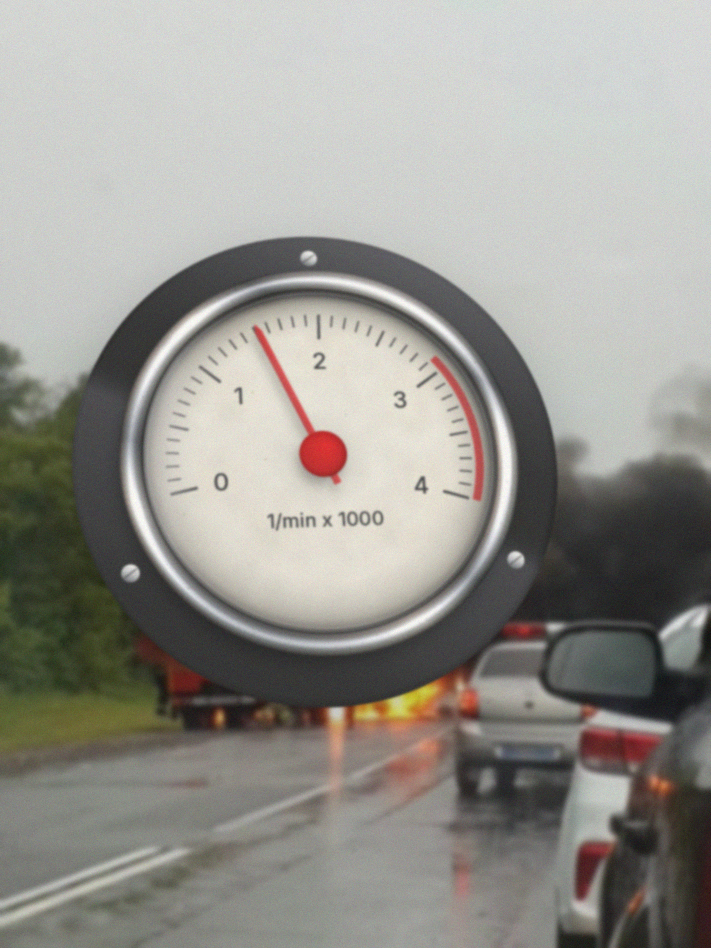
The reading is rpm 1500
